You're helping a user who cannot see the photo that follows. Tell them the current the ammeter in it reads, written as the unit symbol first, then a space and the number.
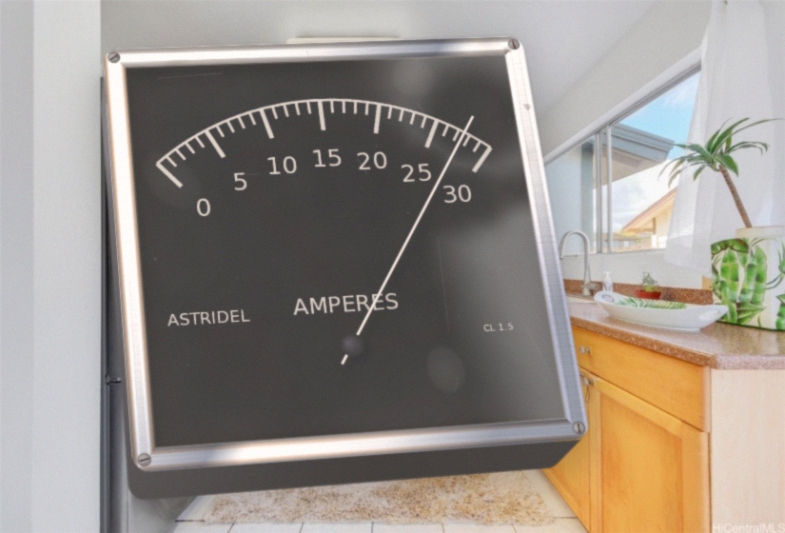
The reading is A 27.5
